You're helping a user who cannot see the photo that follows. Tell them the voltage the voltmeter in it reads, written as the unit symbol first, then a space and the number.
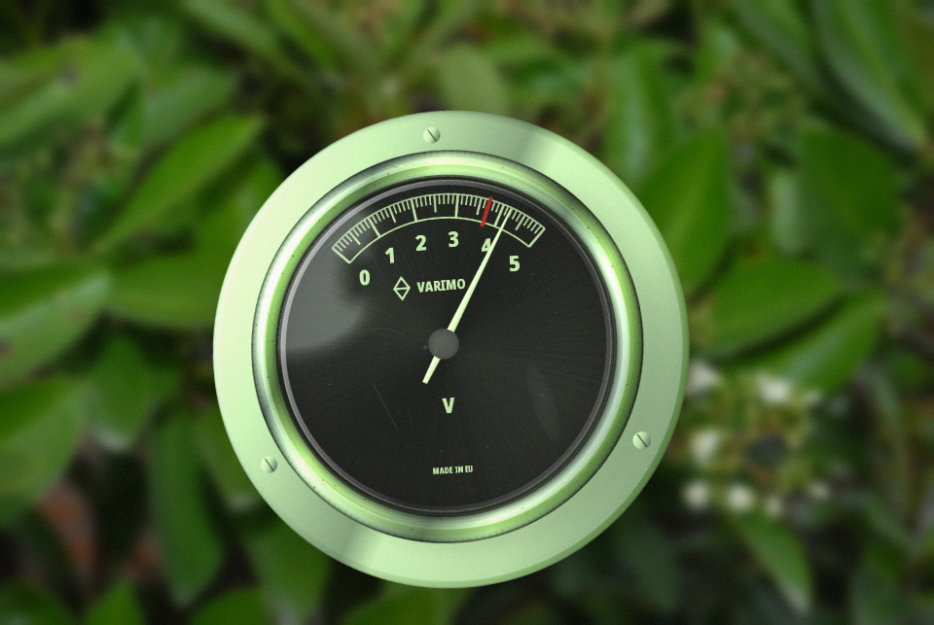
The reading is V 4.2
